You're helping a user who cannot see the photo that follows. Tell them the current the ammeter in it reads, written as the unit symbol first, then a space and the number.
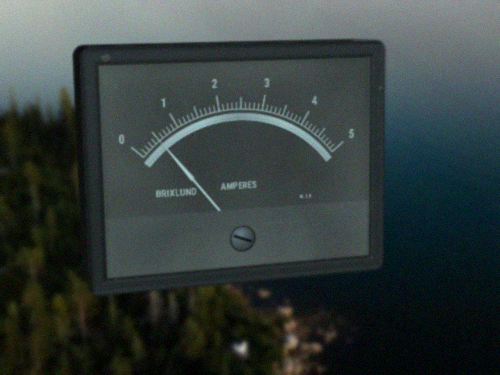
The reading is A 0.5
